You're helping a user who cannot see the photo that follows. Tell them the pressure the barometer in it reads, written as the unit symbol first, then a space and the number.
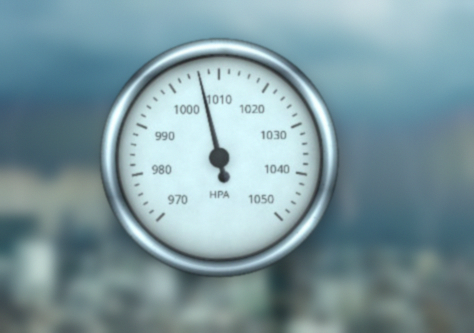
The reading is hPa 1006
